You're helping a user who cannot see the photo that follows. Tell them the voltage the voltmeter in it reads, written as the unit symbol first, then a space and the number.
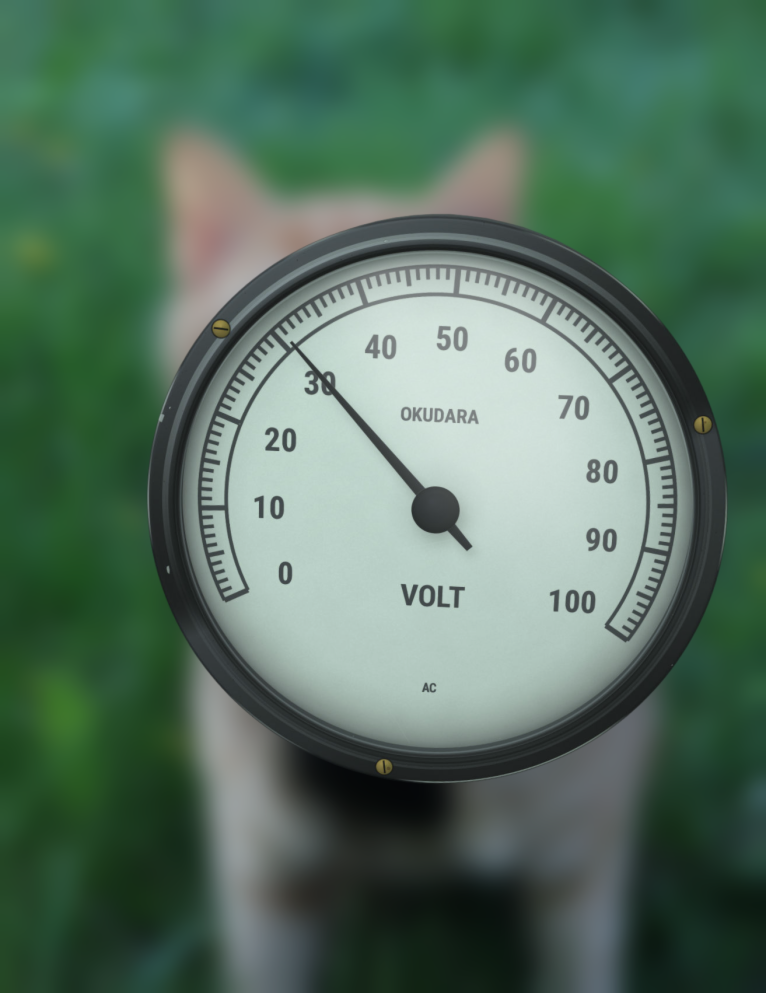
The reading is V 31
